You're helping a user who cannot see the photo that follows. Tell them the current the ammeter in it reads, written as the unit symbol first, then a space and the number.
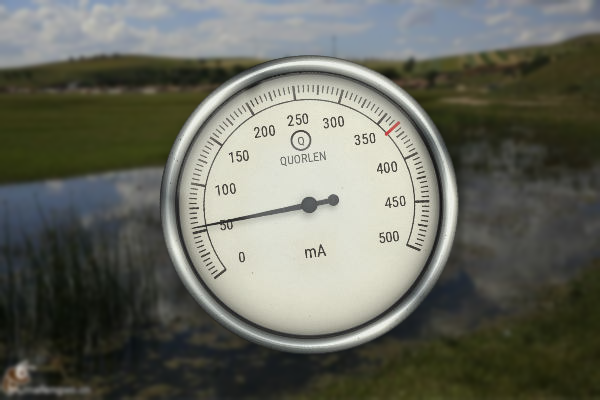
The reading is mA 55
